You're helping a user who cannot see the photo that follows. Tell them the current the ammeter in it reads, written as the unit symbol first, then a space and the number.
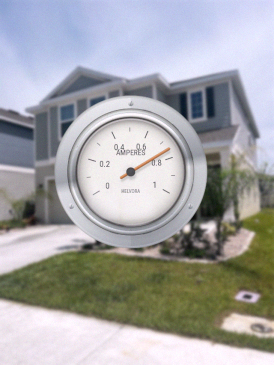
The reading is A 0.75
